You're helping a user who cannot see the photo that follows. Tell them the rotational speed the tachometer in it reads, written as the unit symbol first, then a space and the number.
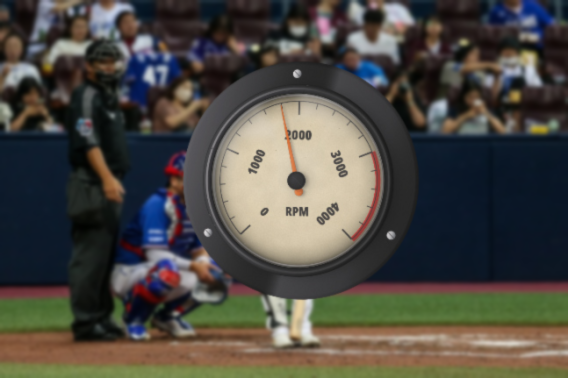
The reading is rpm 1800
